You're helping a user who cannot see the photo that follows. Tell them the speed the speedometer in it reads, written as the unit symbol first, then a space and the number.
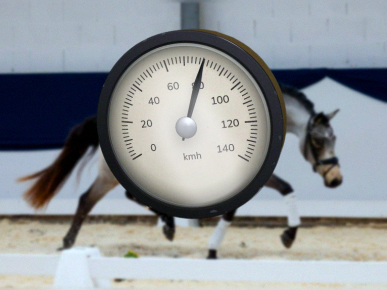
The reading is km/h 80
